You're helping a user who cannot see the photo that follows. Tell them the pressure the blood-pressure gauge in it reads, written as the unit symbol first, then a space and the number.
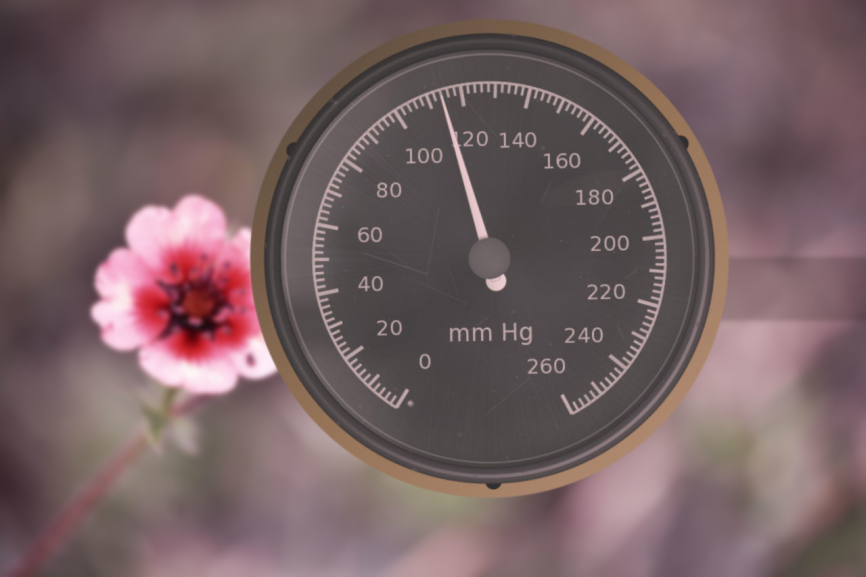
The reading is mmHg 114
